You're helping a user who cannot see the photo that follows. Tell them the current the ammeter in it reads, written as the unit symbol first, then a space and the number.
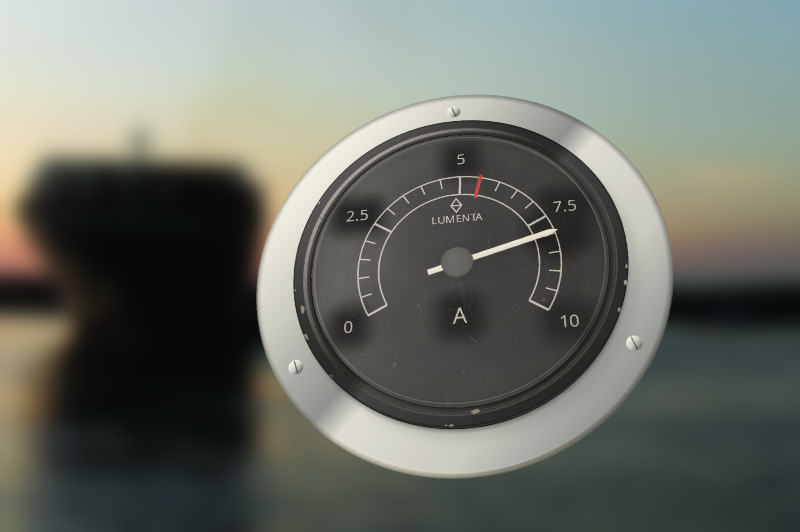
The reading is A 8
